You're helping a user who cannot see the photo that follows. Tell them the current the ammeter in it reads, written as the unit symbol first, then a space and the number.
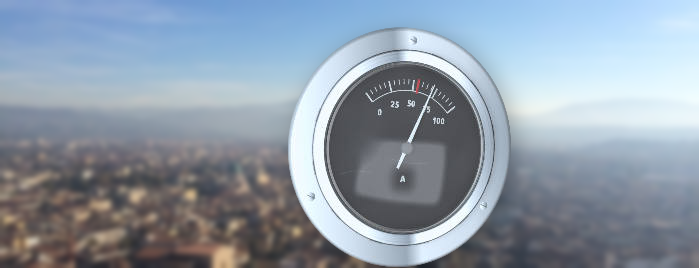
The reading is A 70
